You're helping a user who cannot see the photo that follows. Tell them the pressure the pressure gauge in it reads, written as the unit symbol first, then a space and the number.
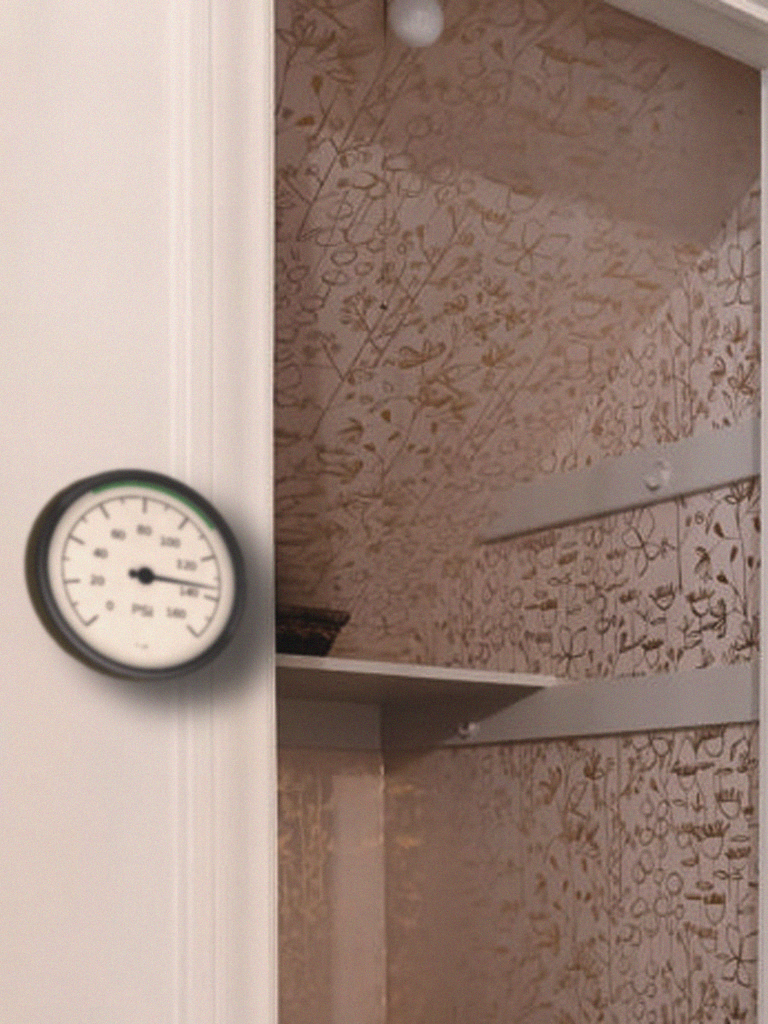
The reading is psi 135
